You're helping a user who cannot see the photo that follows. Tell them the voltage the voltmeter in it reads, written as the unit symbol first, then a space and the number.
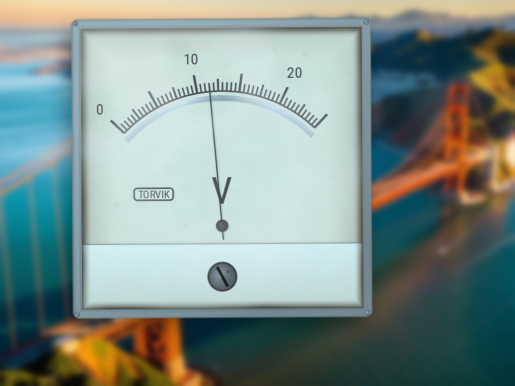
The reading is V 11.5
